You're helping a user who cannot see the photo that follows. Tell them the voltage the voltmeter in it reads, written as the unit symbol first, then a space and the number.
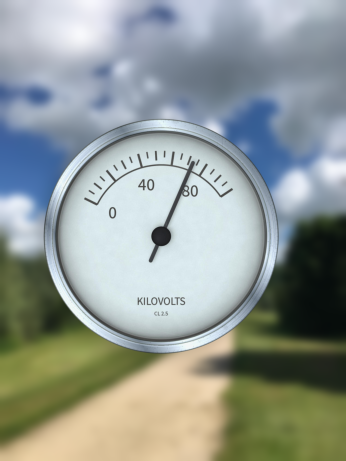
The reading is kV 72.5
